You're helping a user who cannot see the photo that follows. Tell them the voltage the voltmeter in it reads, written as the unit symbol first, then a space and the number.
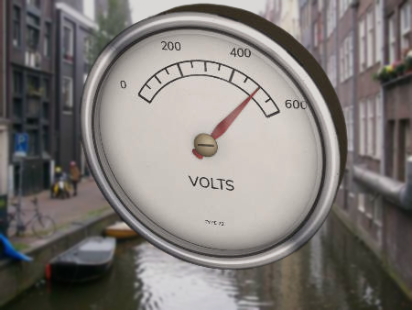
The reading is V 500
